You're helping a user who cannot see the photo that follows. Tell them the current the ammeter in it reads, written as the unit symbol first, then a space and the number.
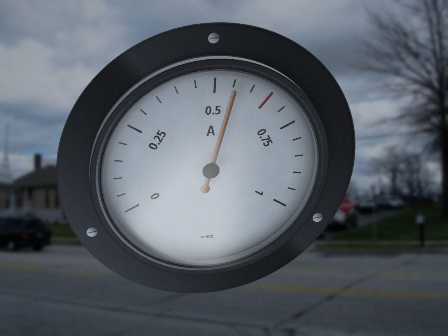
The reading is A 0.55
